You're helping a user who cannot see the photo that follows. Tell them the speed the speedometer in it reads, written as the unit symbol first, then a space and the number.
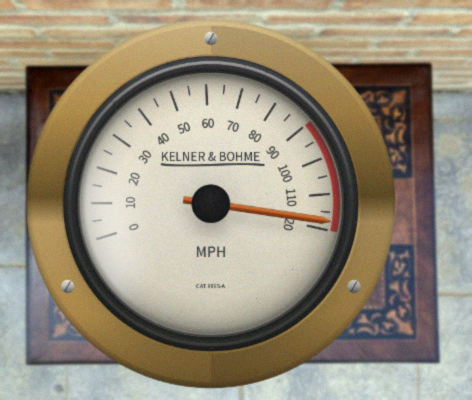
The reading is mph 117.5
